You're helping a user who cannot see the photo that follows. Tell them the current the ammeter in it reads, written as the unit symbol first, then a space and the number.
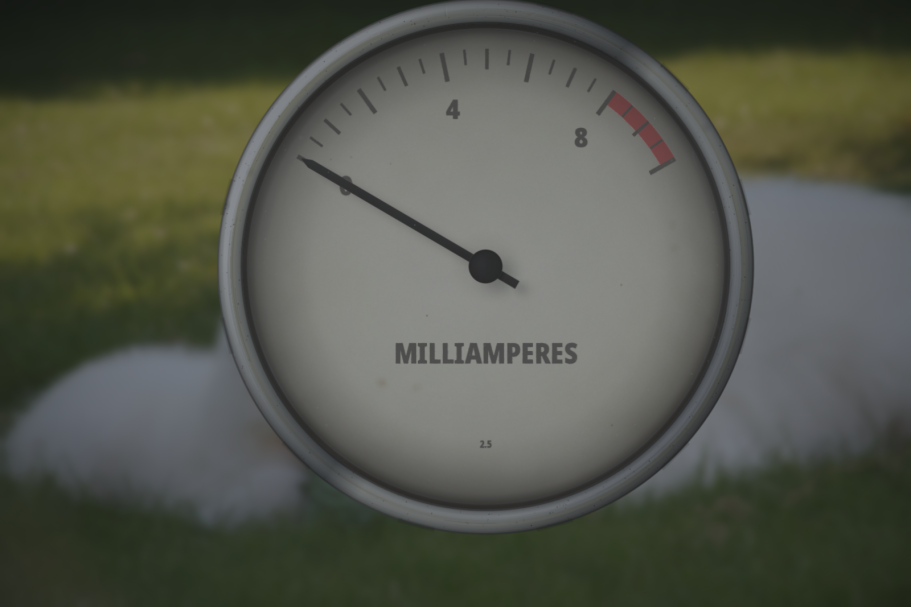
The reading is mA 0
